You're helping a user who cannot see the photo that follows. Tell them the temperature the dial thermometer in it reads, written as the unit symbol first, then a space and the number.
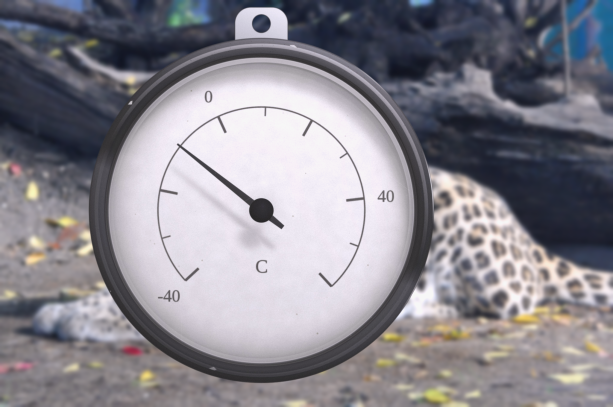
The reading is °C -10
